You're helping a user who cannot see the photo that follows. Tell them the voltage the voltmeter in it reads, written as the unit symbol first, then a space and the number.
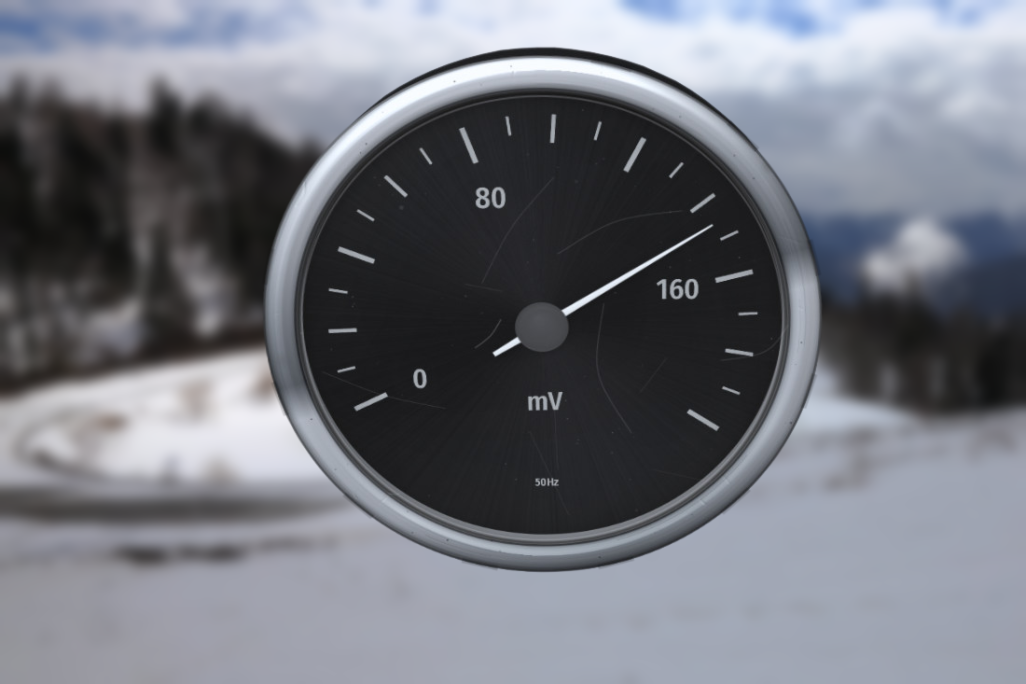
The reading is mV 145
